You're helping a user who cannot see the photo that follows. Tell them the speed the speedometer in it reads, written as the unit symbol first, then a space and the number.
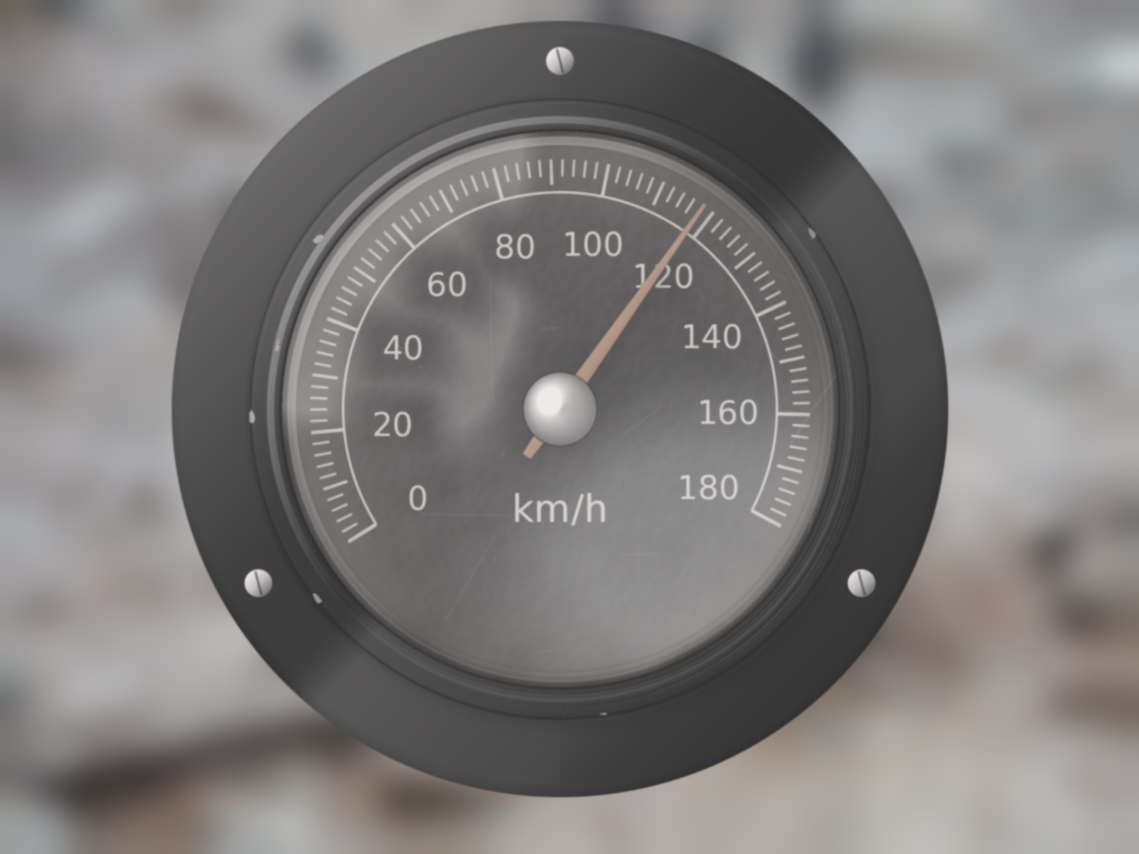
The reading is km/h 118
